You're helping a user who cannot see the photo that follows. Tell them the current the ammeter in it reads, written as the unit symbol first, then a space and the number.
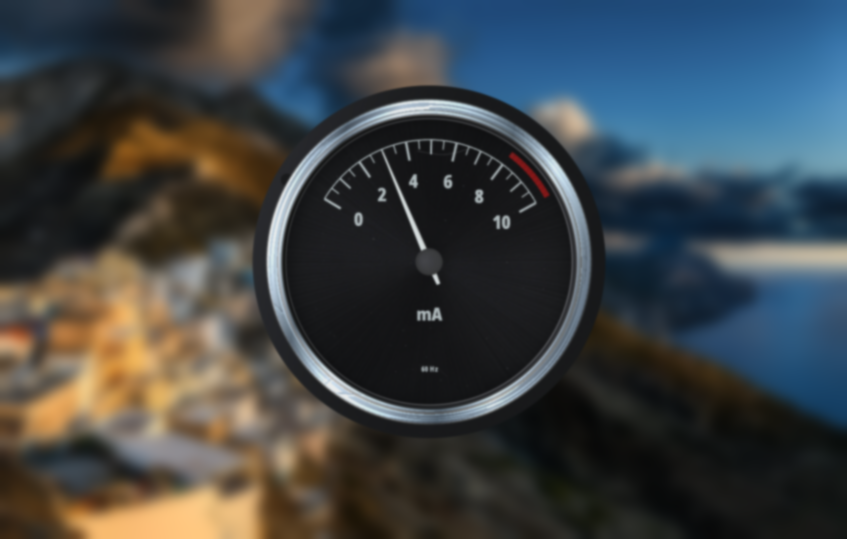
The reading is mA 3
